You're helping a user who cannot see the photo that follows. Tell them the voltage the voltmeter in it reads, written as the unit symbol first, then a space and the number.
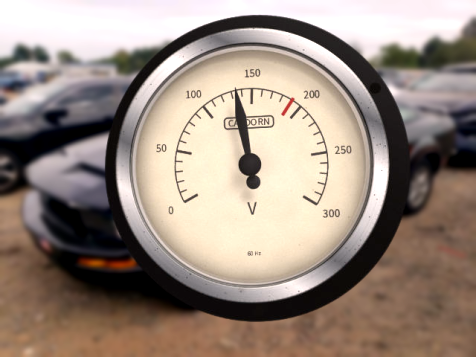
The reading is V 135
